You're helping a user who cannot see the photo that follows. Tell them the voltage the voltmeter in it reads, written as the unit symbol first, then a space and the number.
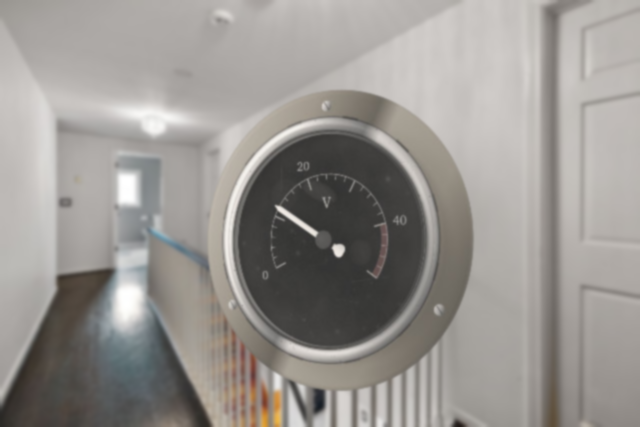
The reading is V 12
